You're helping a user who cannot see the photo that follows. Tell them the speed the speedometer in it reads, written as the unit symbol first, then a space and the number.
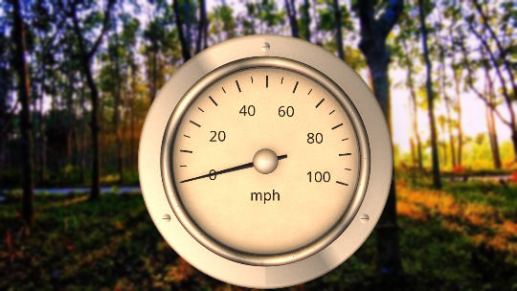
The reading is mph 0
